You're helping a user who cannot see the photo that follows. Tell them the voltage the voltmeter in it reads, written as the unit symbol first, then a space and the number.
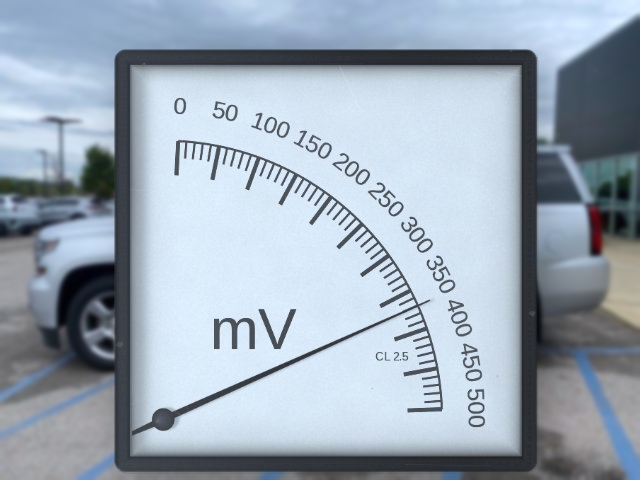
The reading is mV 370
